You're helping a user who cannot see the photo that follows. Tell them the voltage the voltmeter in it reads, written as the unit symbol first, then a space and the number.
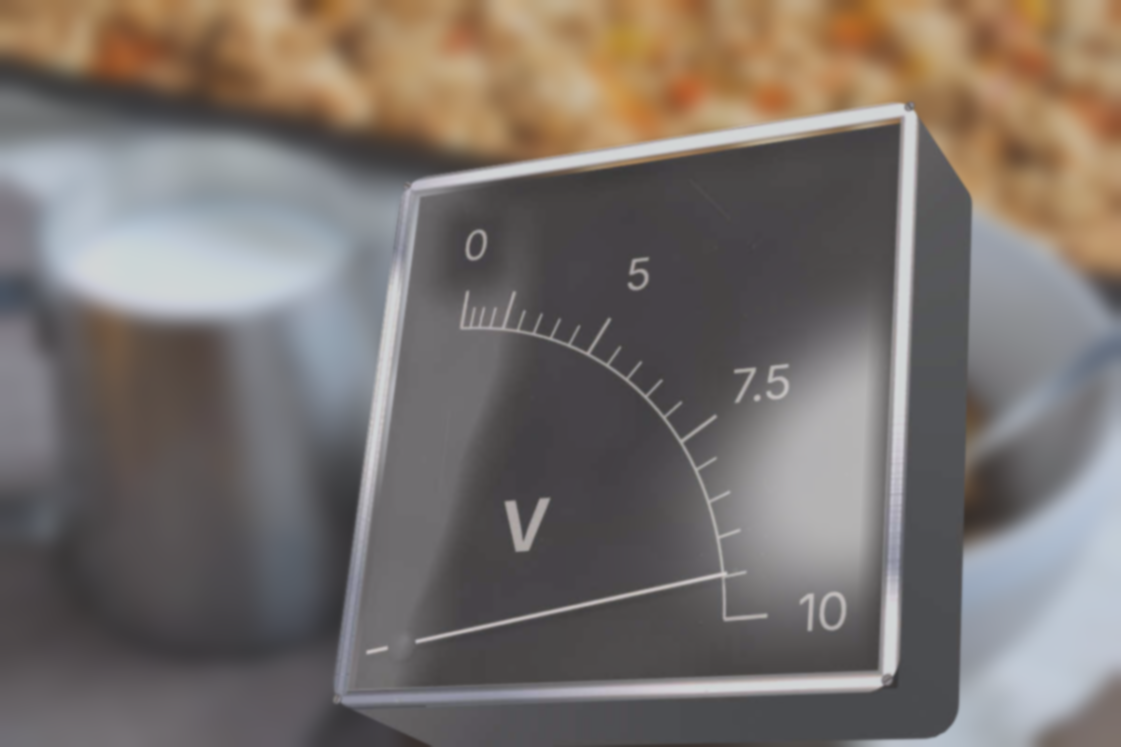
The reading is V 9.5
